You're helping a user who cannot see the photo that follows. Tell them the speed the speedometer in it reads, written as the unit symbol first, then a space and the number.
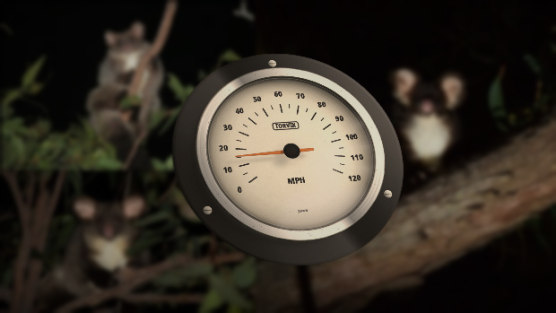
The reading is mph 15
